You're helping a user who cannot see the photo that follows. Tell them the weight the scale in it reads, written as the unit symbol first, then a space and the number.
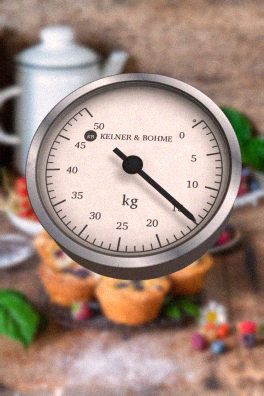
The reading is kg 15
